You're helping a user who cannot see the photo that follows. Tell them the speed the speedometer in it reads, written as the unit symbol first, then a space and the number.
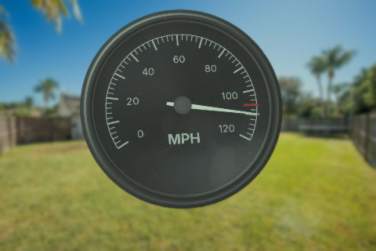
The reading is mph 110
